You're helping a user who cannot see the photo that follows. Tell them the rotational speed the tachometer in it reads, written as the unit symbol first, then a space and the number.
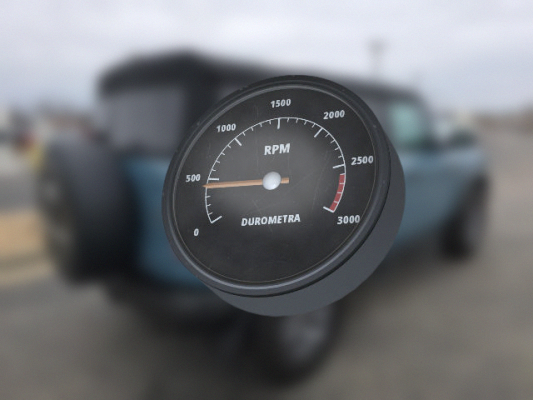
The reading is rpm 400
